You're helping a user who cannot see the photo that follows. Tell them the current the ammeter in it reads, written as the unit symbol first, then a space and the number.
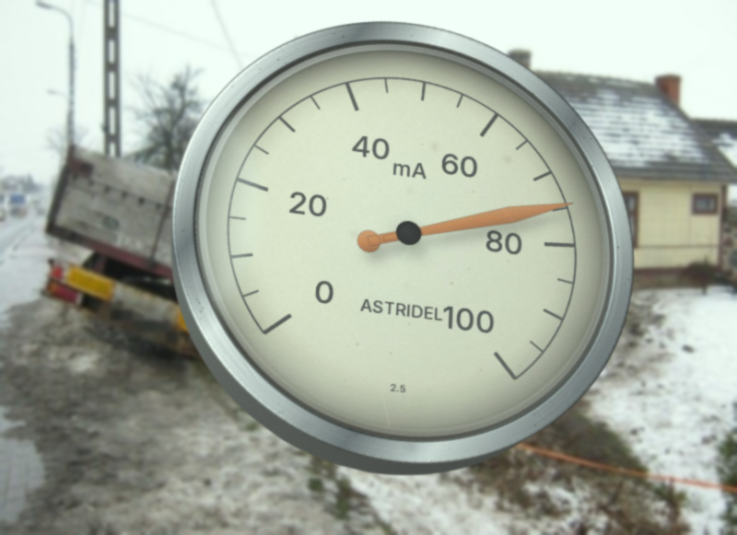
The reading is mA 75
